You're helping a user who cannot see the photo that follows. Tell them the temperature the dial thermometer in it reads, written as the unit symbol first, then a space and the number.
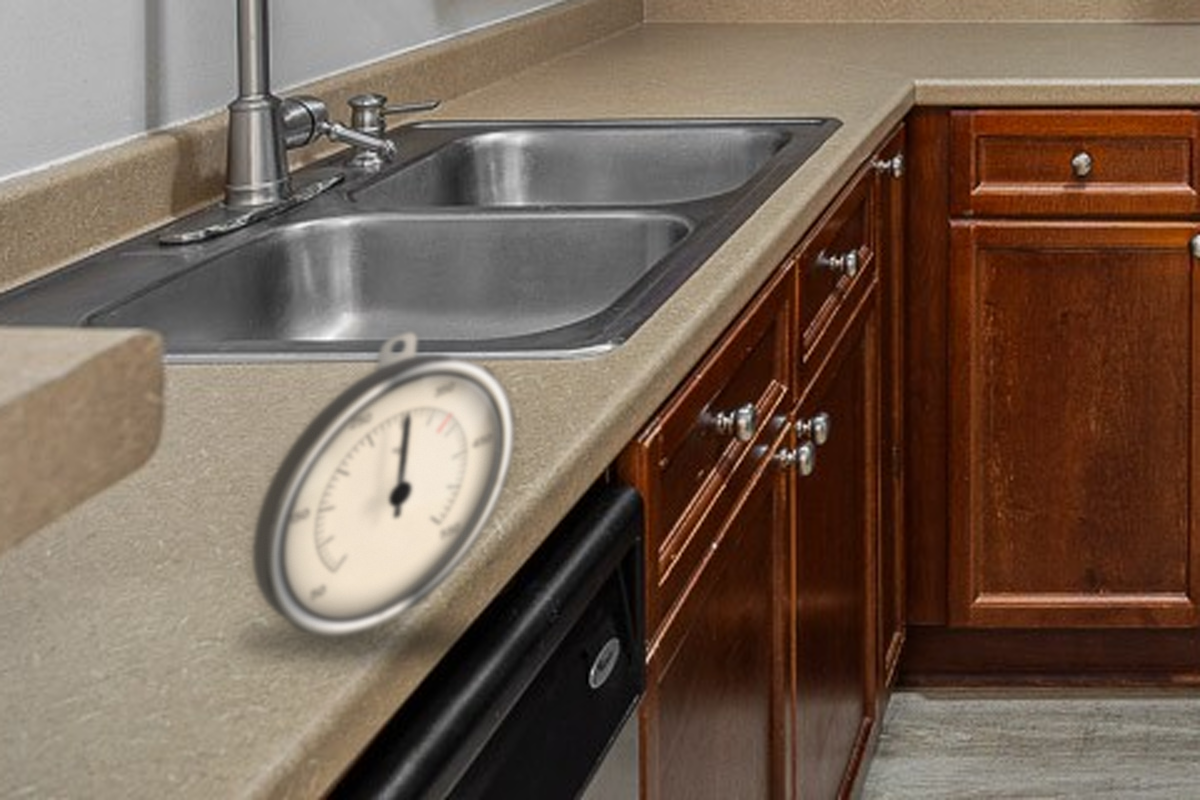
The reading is °F 300
